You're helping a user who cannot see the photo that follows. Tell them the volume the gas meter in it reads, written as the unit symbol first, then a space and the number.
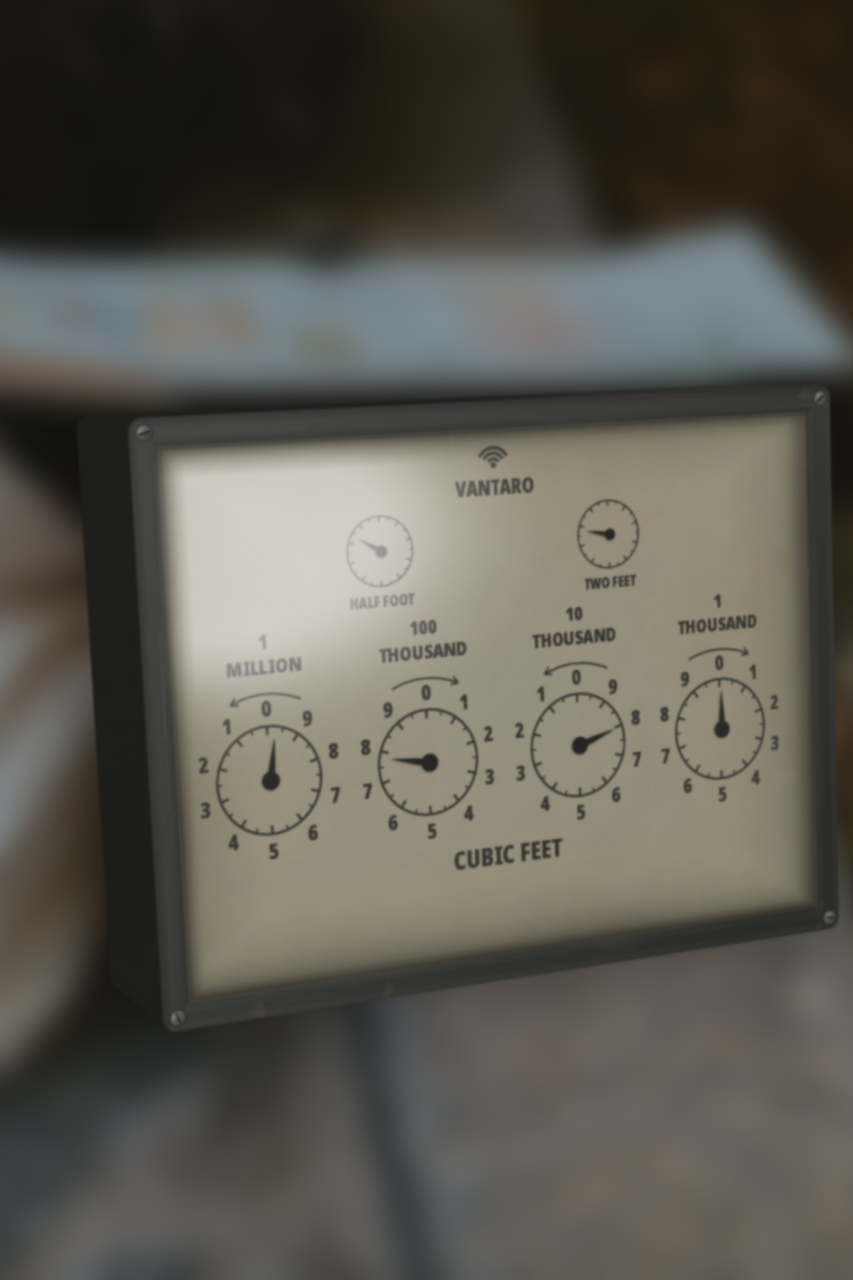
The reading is ft³ 978000
